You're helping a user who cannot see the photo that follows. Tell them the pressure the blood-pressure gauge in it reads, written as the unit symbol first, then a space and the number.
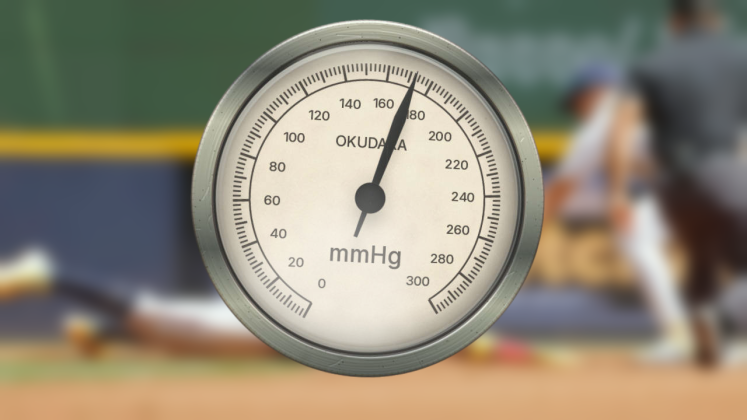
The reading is mmHg 172
